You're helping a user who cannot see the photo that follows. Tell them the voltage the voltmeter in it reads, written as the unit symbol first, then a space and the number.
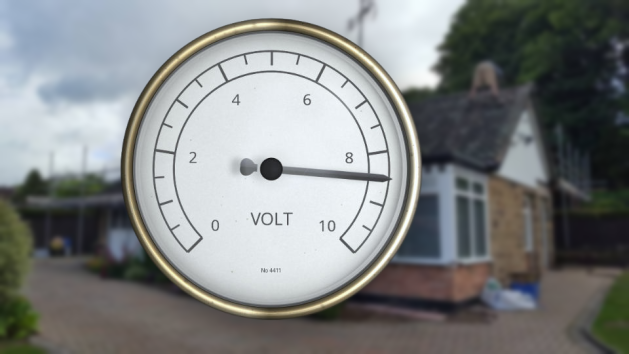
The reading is V 8.5
